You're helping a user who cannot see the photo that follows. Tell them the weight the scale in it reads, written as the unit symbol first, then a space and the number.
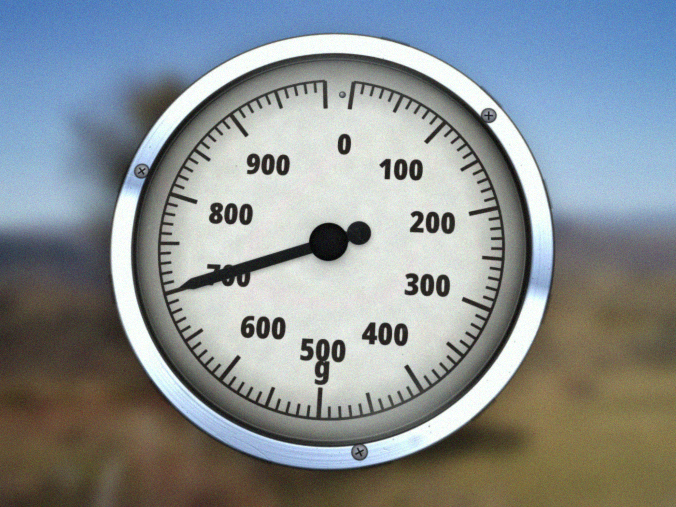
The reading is g 700
